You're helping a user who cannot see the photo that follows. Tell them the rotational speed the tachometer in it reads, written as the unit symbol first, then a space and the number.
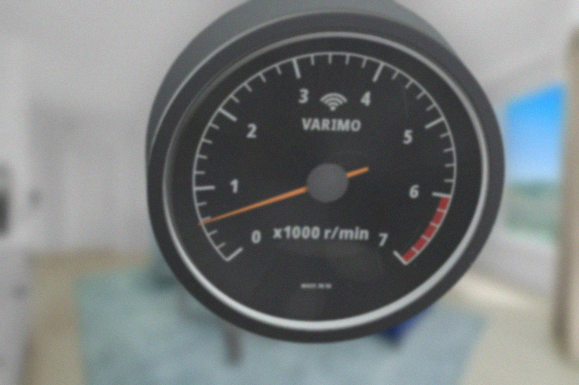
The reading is rpm 600
